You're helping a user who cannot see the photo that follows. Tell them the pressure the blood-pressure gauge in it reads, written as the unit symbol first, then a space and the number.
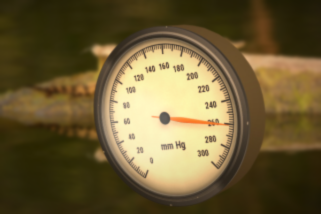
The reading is mmHg 260
